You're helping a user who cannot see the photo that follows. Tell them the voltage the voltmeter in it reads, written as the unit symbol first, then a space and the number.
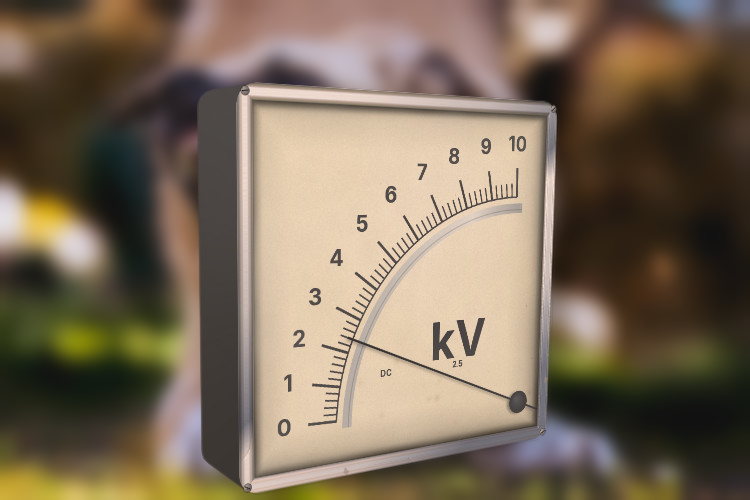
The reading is kV 2.4
